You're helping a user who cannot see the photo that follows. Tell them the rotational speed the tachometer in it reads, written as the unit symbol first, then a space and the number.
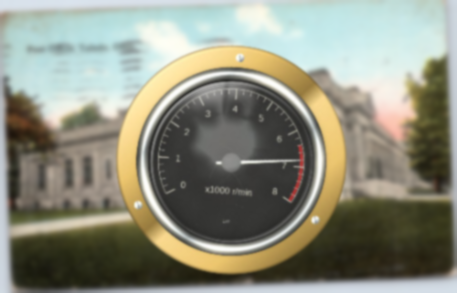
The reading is rpm 6800
